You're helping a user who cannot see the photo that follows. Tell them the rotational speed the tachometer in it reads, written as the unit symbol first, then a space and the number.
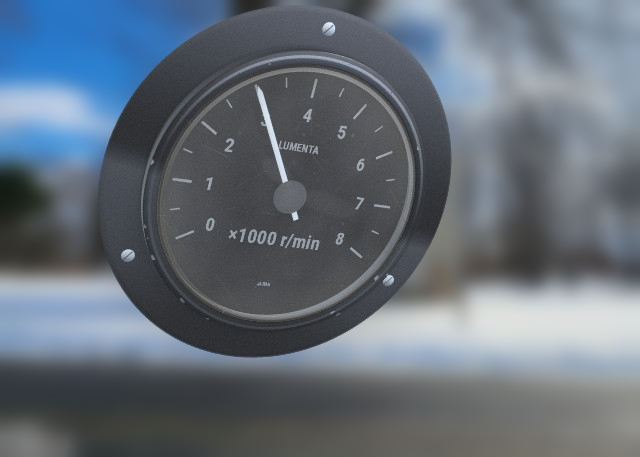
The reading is rpm 3000
